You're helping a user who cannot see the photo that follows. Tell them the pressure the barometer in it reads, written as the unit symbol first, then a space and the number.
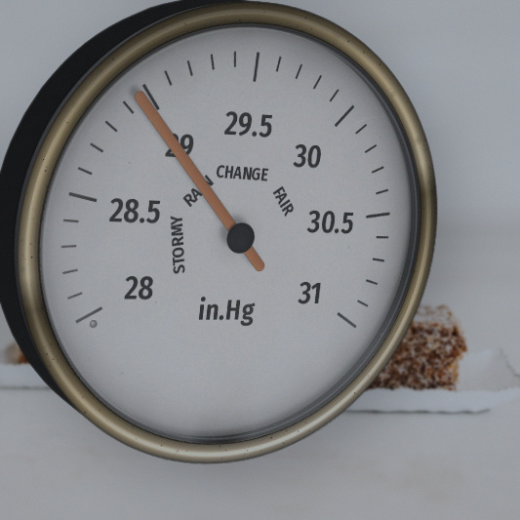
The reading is inHg 28.95
